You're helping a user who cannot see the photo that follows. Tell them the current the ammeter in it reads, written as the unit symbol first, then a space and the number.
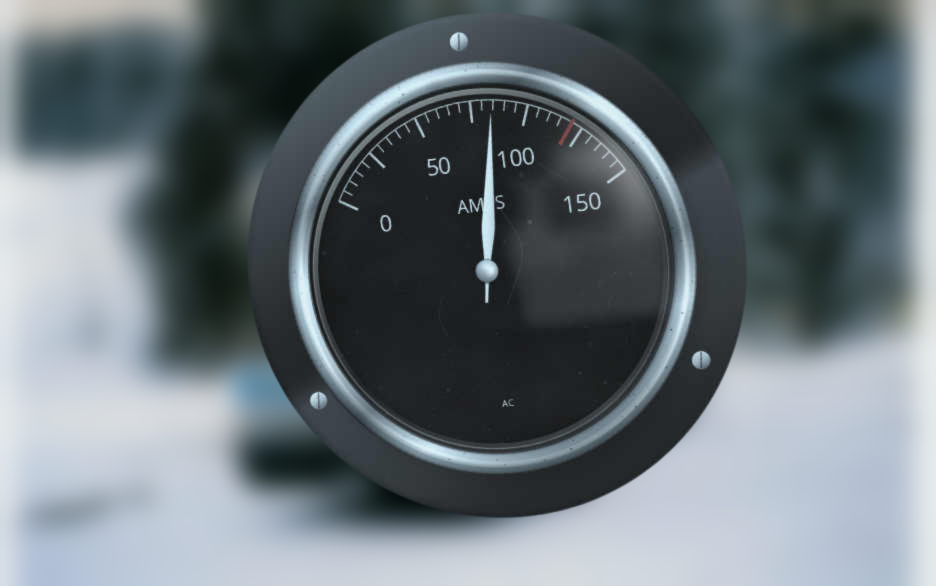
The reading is A 85
